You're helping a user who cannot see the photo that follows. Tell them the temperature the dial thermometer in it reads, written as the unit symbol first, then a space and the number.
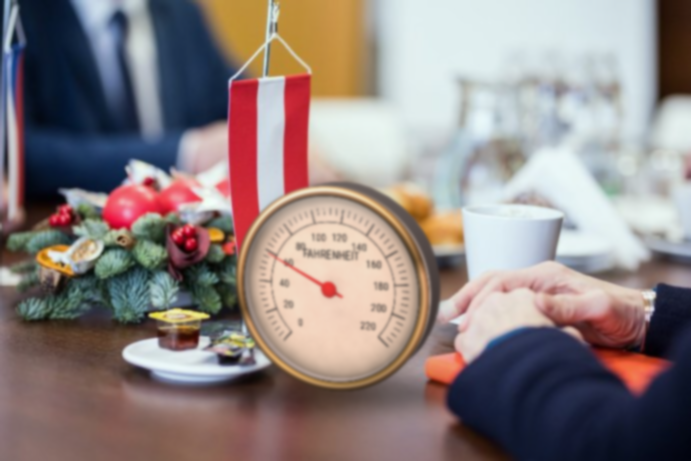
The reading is °F 60
